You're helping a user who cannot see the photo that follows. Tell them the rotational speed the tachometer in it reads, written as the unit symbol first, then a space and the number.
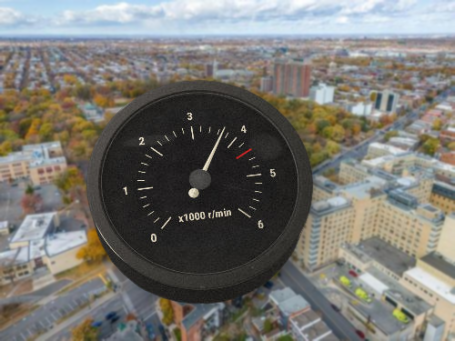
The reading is rpm 3700
